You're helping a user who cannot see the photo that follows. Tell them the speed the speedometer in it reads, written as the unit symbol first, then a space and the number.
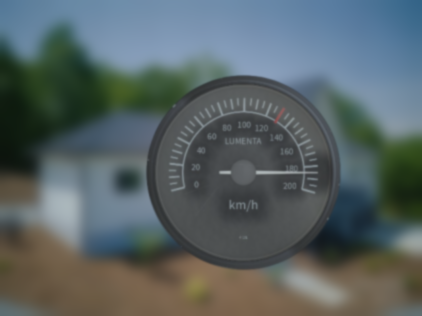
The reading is km/h 185
